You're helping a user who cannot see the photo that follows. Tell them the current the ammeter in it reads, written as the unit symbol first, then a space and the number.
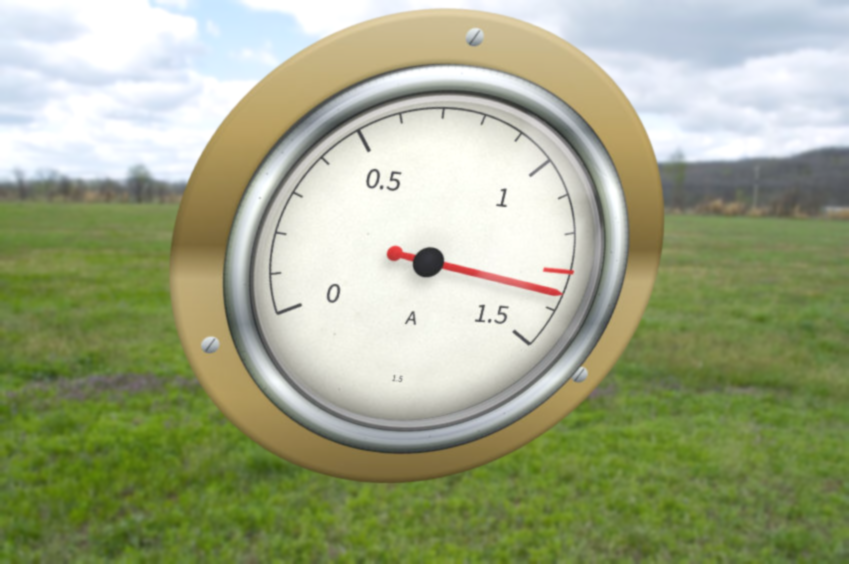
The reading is A 1.35
